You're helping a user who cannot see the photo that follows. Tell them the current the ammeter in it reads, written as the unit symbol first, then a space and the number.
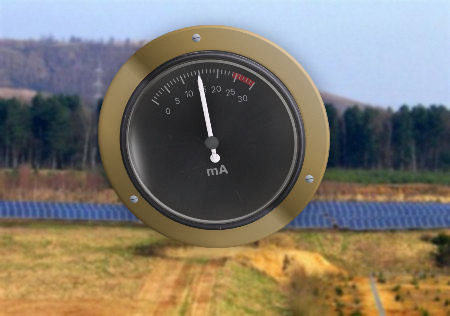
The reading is mA 15
